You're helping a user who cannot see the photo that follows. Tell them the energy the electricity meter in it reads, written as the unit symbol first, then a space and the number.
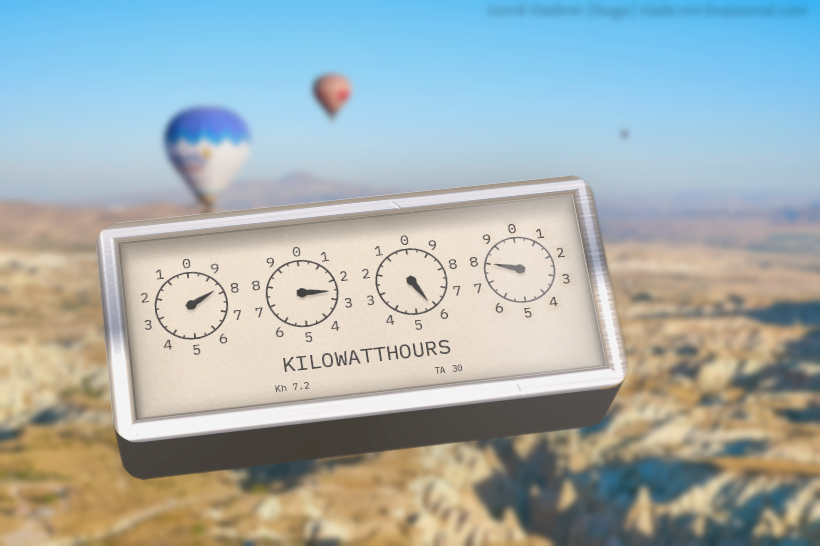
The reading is kWh 8258
